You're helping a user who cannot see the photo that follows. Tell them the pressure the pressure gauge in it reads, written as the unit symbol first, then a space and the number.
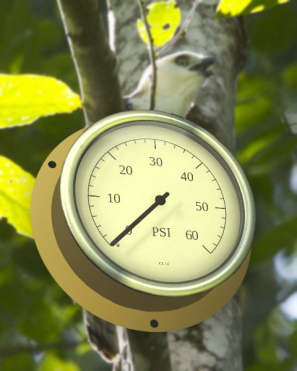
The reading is psi 0
